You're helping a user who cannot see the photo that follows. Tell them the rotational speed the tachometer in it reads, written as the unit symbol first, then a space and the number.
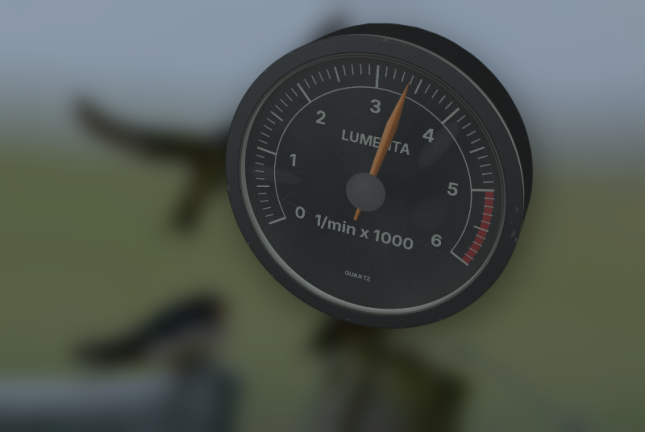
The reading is rpm 3400
